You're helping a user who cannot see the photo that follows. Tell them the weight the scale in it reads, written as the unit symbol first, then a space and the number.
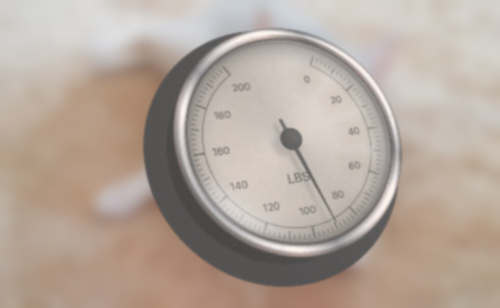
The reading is lb 90
